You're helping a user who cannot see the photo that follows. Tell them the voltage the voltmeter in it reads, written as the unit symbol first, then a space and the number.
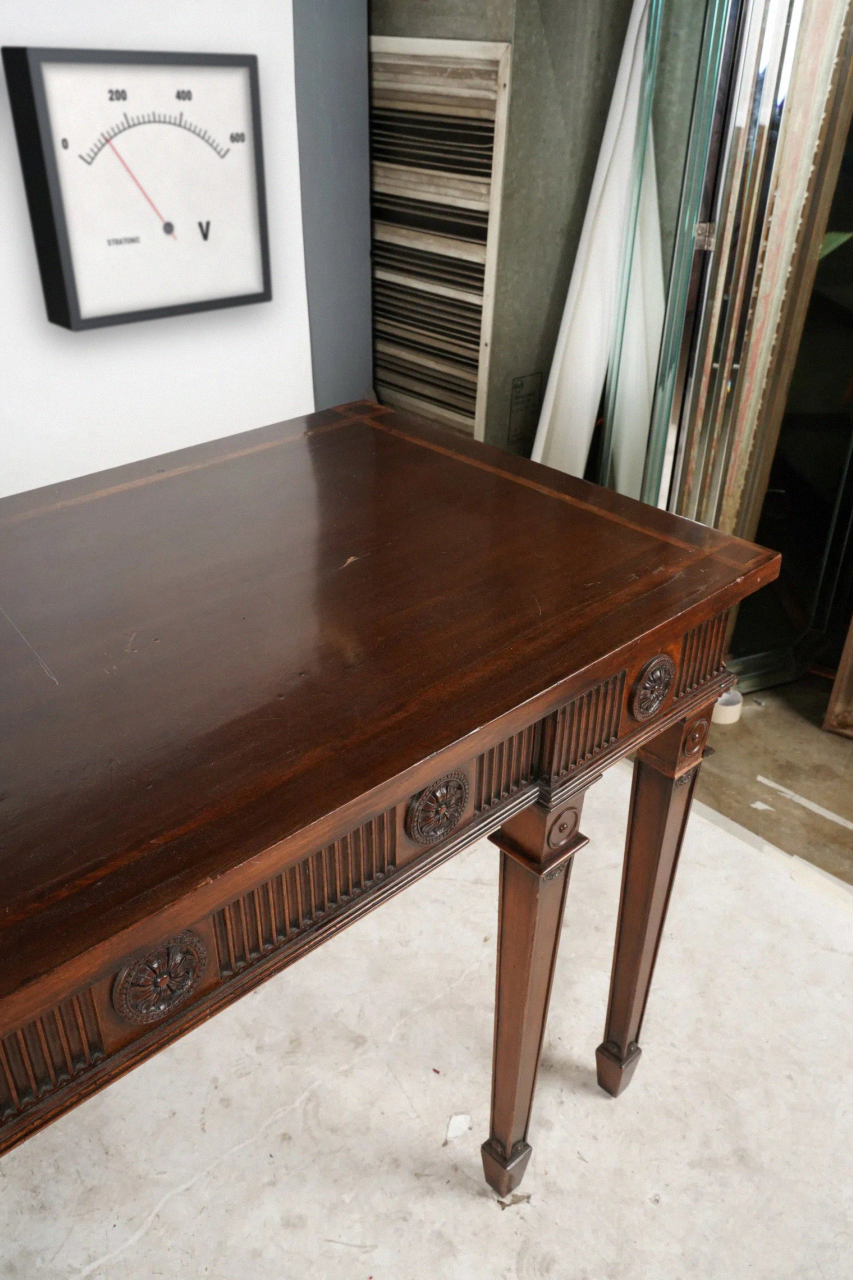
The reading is V 100
